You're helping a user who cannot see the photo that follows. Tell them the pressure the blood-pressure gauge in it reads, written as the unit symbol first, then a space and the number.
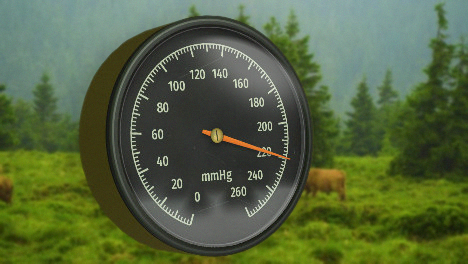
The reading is mmHg 220
